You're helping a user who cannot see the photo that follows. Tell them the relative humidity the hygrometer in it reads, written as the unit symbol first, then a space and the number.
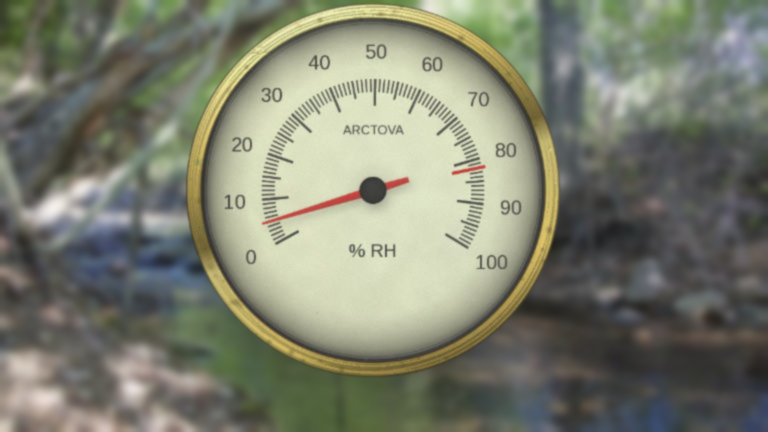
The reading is % 5
